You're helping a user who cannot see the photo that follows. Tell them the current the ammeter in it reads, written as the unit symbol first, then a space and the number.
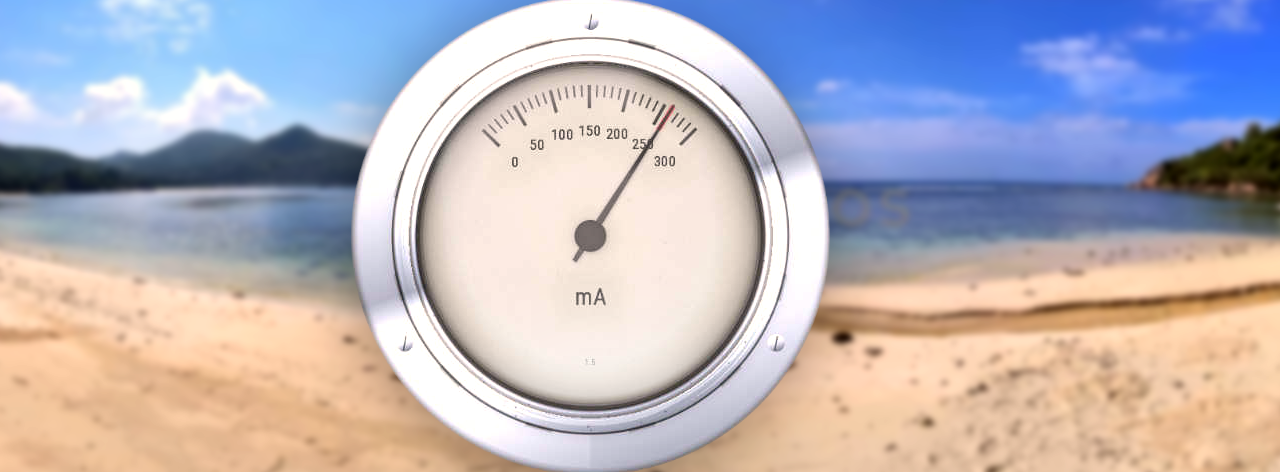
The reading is mA 260
